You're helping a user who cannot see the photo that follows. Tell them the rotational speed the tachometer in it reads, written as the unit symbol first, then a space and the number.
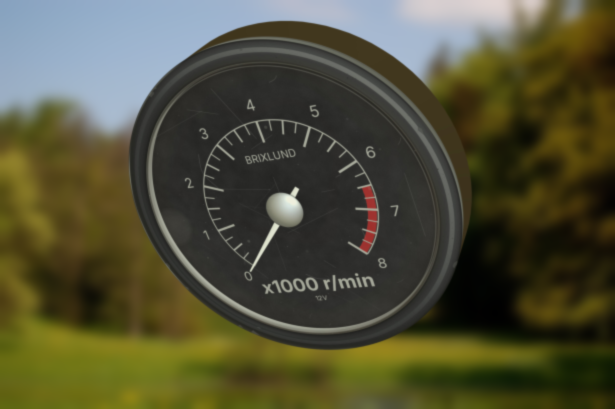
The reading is rpm 0
